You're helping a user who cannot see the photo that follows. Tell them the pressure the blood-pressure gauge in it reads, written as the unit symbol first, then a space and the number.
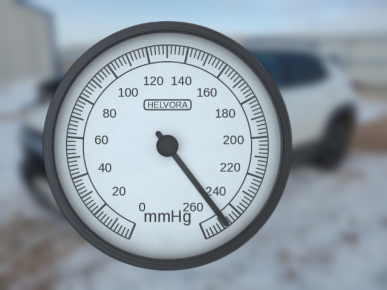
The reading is mmHg 248
